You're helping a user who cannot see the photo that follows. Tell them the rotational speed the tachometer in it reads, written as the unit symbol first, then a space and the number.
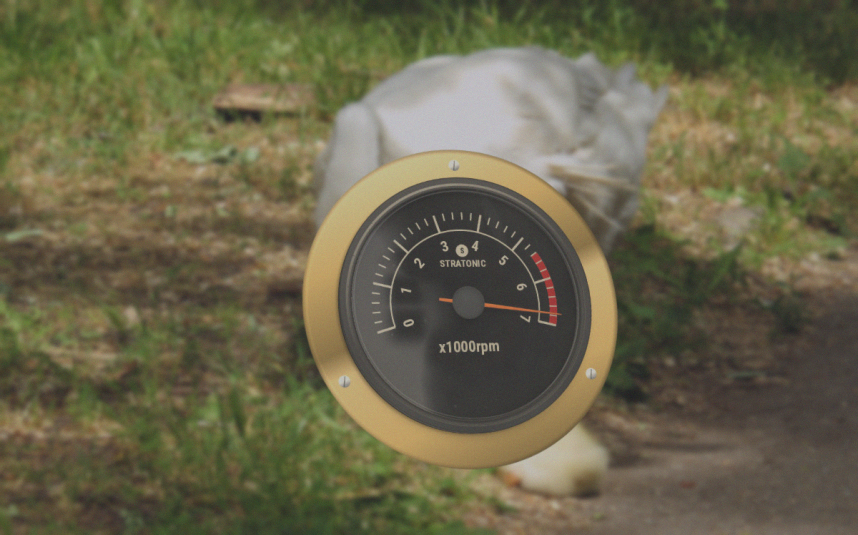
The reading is rpm 6800
